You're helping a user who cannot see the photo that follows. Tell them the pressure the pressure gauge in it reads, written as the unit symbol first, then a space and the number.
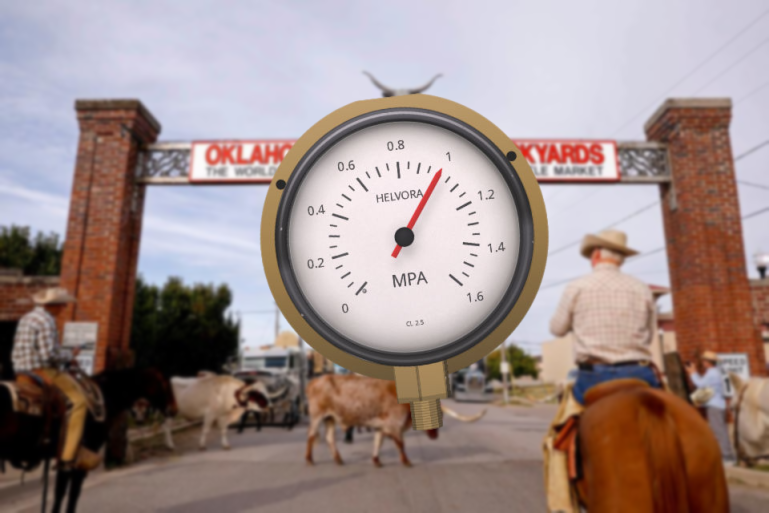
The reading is MPa 1
